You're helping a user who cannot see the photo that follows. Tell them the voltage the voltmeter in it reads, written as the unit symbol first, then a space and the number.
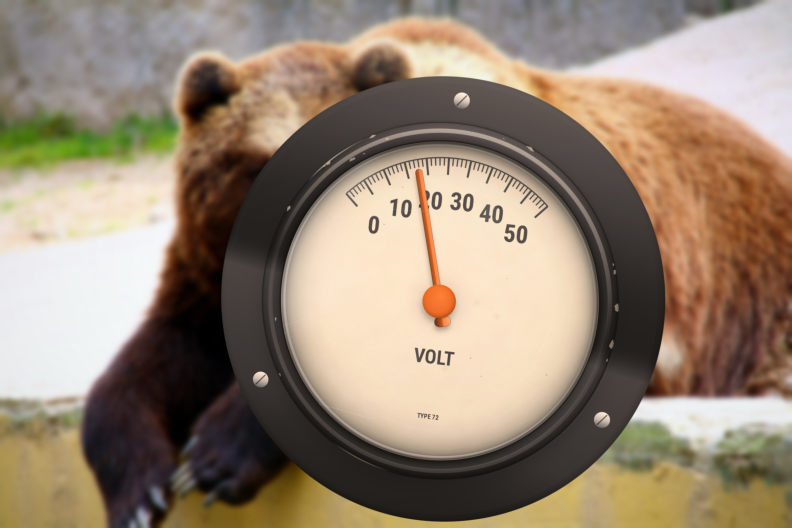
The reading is V 18
